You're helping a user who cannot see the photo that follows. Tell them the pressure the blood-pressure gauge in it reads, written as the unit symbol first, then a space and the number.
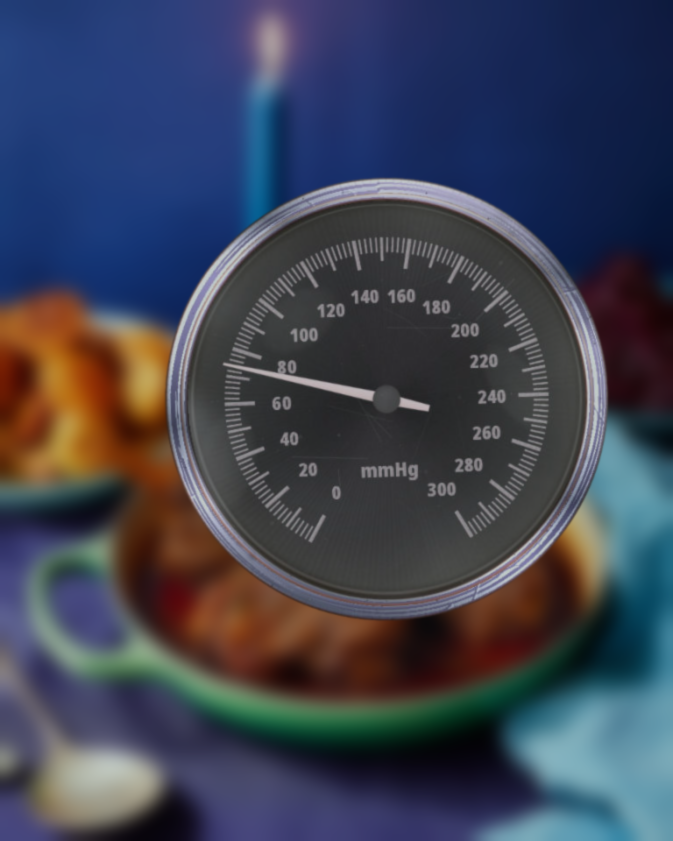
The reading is mmHg 74
